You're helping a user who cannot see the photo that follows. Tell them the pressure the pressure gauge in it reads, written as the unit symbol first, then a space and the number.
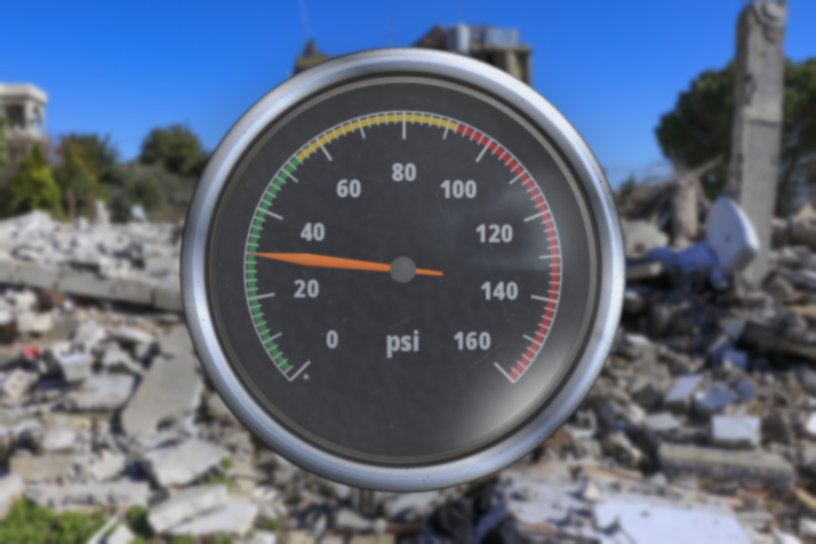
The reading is psi 30
